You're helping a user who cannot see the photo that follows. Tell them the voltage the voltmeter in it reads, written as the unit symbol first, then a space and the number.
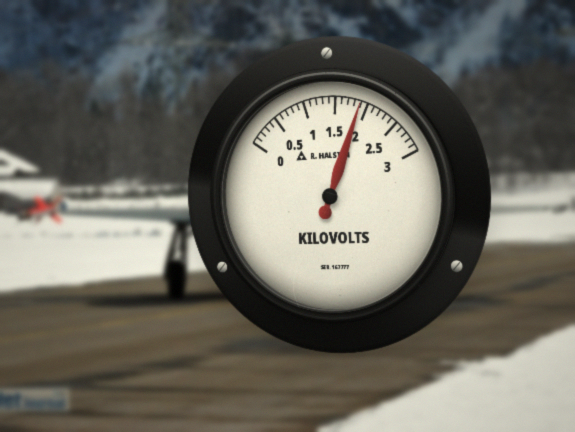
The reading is kV 1.9
